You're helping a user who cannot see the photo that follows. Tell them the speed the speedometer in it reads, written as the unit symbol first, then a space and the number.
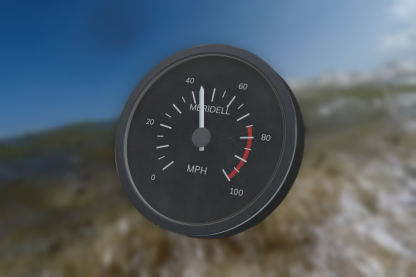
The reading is mph 45
